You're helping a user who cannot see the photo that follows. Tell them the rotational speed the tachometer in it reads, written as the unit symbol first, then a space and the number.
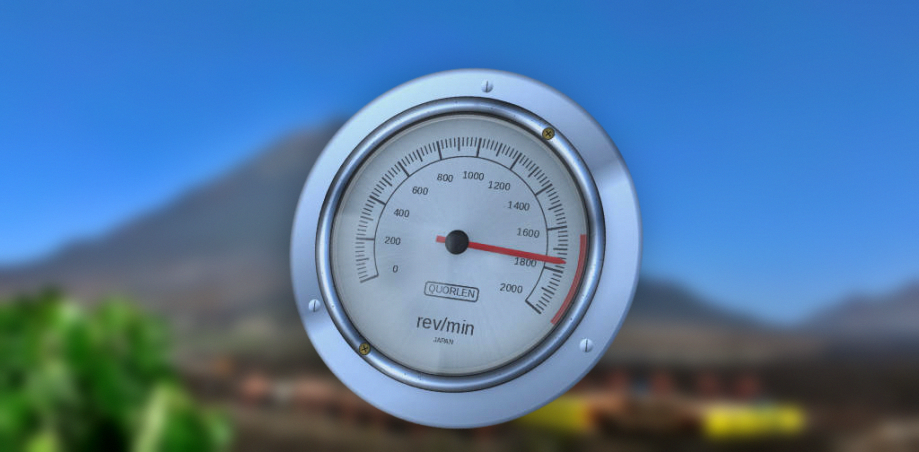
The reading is rpm 1760
